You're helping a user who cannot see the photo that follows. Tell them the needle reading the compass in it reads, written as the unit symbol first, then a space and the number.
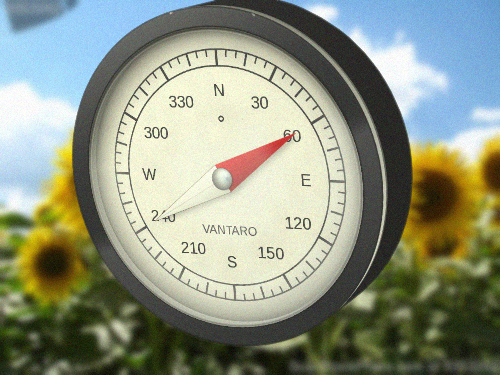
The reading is ° 60
